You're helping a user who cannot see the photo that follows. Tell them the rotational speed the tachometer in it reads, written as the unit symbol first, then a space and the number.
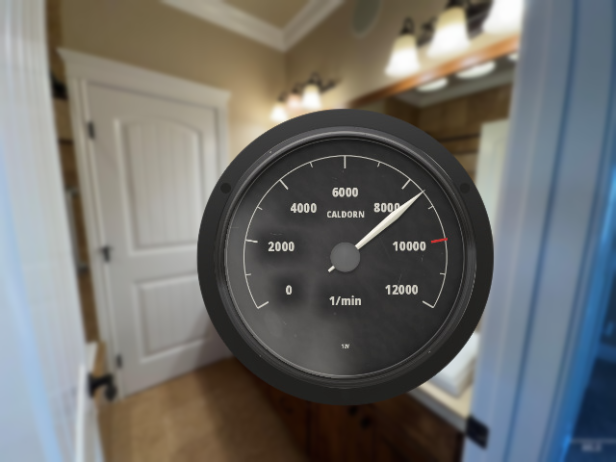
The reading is rpm 8500
